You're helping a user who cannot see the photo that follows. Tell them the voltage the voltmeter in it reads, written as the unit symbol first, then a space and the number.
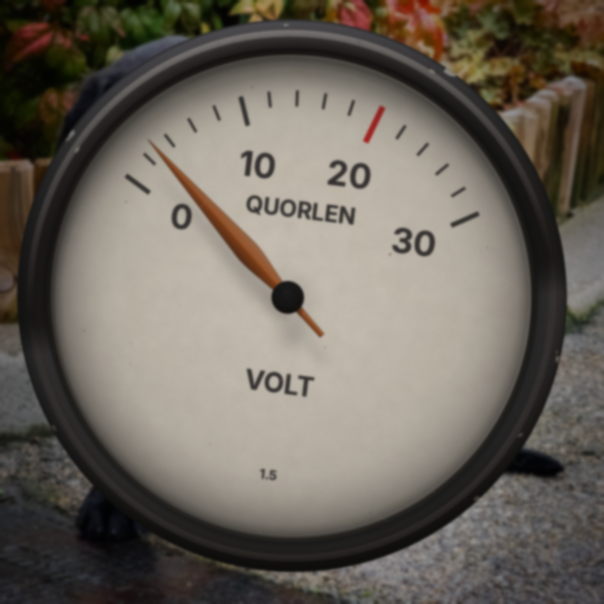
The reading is V 3
